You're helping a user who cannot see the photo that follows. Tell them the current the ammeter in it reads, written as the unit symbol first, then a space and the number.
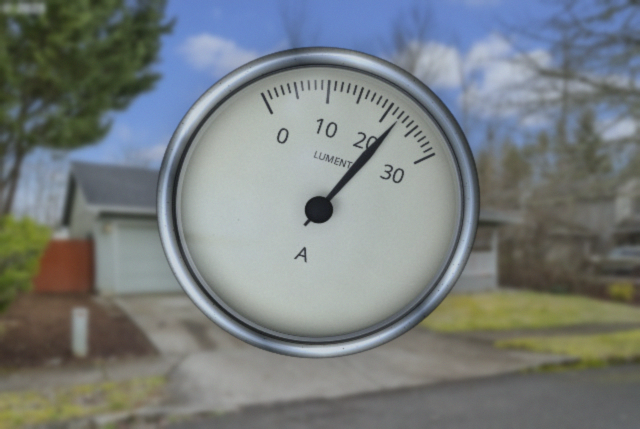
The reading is A 22
